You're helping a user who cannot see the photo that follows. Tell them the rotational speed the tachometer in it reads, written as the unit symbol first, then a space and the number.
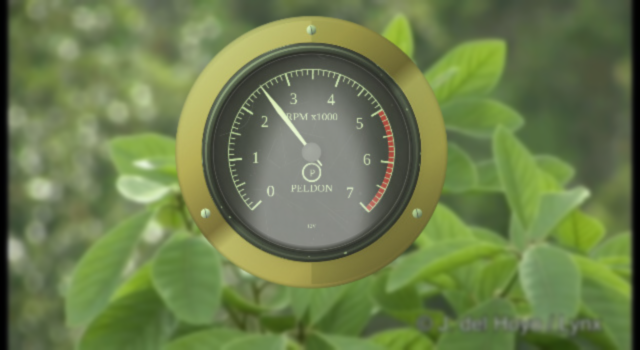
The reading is rpm 2500
